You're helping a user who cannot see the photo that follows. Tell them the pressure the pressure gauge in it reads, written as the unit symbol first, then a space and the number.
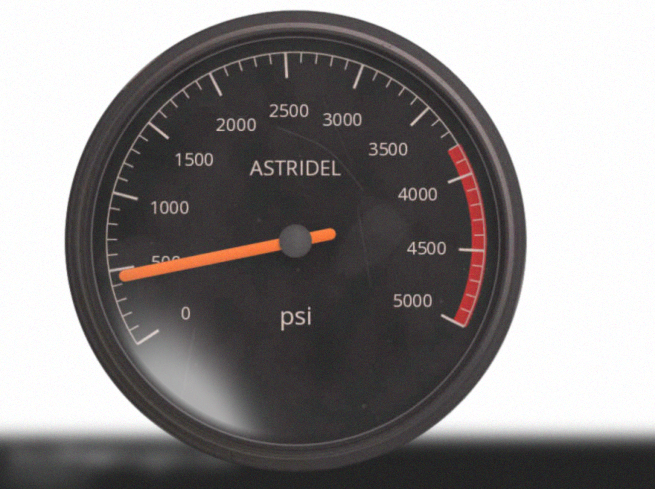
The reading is psi 450
